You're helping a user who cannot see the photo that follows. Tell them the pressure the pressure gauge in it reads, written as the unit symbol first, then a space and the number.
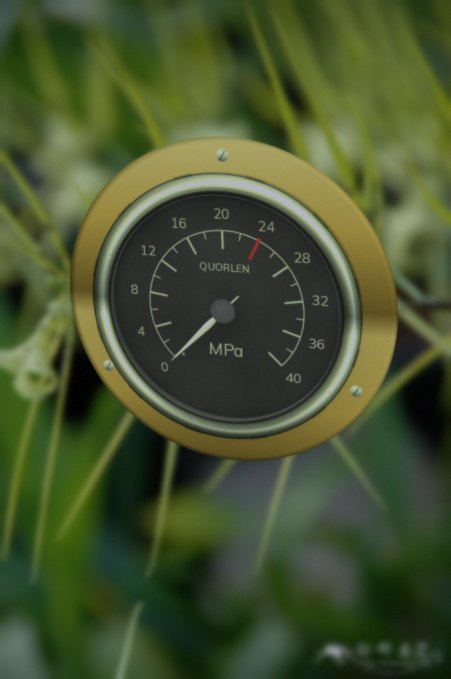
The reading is MPa 0
